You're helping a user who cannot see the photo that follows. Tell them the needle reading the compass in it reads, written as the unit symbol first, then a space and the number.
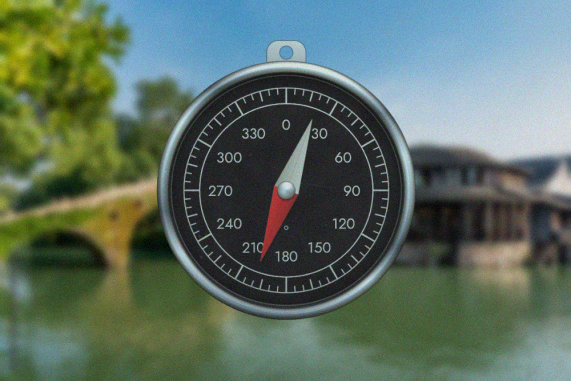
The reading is ° 200
